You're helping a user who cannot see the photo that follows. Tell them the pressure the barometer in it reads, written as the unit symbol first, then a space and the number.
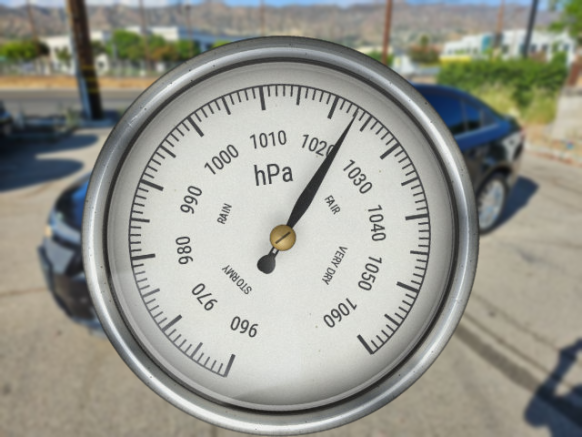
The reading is hPa 1023
